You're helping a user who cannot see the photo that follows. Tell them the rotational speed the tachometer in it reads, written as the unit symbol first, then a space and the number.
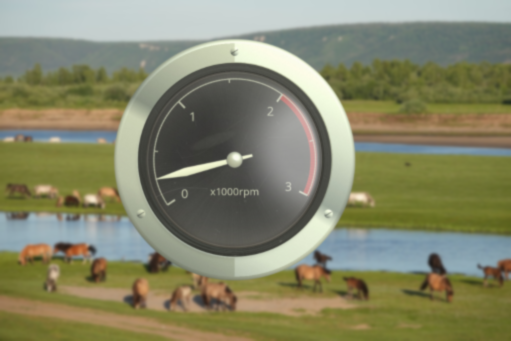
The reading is rpm 250
